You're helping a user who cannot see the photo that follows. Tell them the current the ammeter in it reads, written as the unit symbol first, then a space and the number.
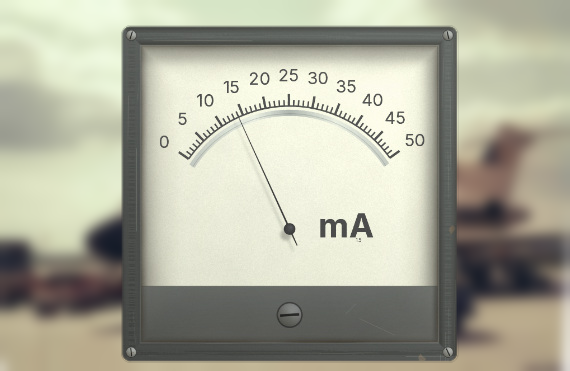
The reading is mA 14
